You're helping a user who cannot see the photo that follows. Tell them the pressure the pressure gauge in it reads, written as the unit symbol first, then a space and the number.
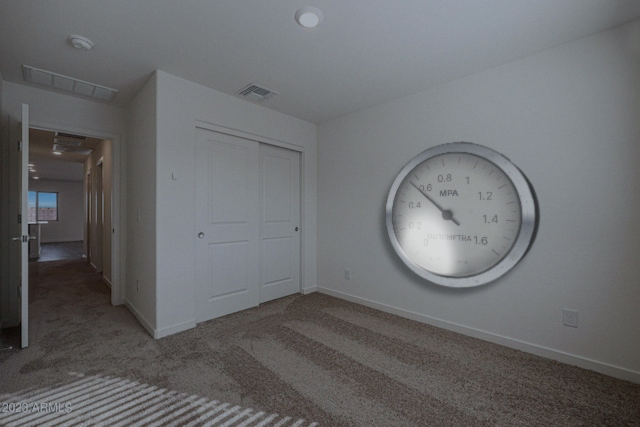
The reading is MPa 0.55
